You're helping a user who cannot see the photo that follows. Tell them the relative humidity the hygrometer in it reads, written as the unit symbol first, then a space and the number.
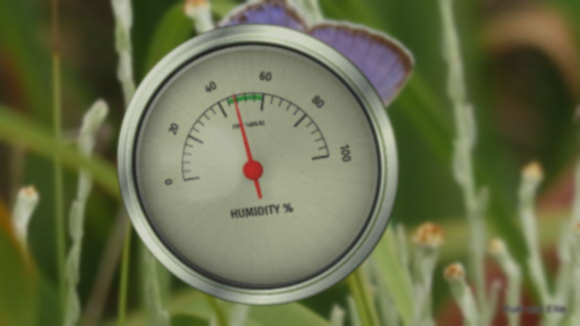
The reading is % 48
